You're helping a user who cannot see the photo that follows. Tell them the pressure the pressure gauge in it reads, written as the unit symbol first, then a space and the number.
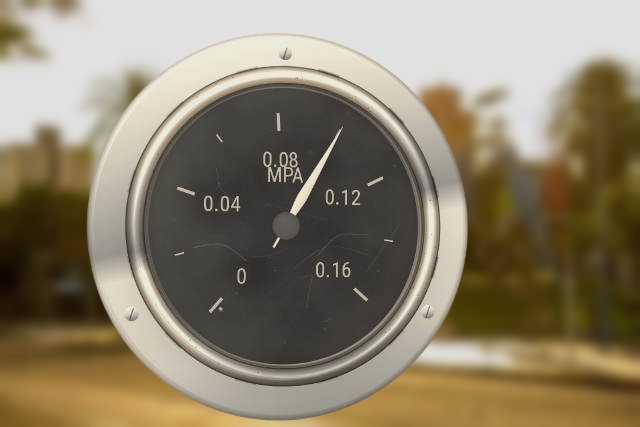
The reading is MPa 0.1
